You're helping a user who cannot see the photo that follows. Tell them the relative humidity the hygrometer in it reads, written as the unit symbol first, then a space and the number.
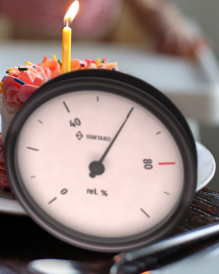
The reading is % 60
